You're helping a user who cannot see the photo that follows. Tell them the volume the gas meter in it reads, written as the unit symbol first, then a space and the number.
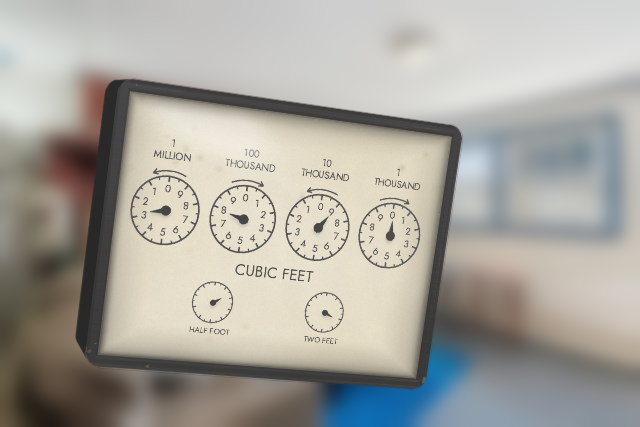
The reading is ft³ 279000
